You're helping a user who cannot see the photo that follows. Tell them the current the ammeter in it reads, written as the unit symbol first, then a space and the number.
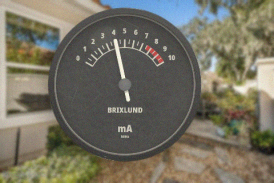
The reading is mA 4
